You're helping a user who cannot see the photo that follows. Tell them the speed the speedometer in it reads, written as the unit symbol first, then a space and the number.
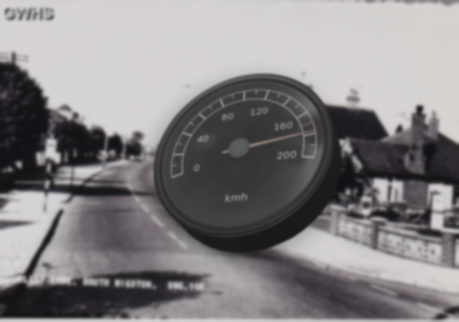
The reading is km/h 180
